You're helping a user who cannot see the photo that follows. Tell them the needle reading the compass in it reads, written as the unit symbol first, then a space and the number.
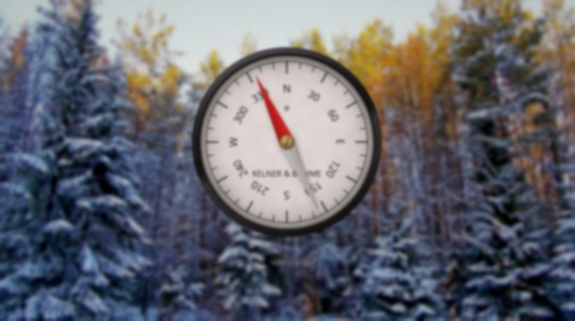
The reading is ° 335
